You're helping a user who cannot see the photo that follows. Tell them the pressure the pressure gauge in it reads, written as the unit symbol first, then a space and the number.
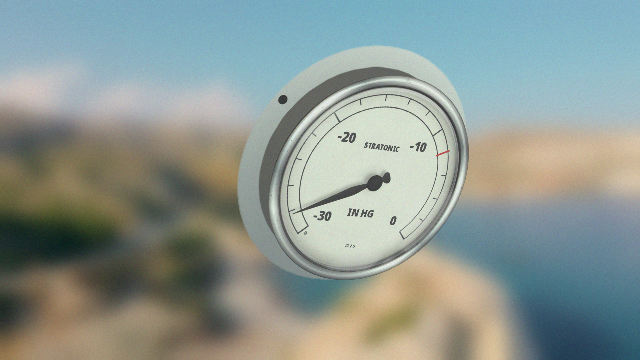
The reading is inHg -28
